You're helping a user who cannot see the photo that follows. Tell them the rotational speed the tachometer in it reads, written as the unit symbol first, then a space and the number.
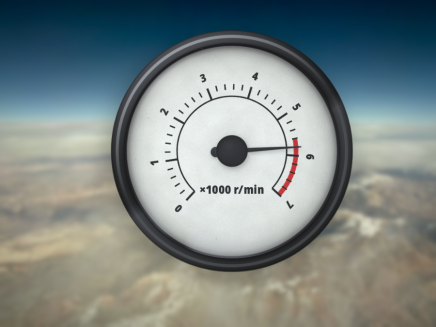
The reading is rpm 5800
